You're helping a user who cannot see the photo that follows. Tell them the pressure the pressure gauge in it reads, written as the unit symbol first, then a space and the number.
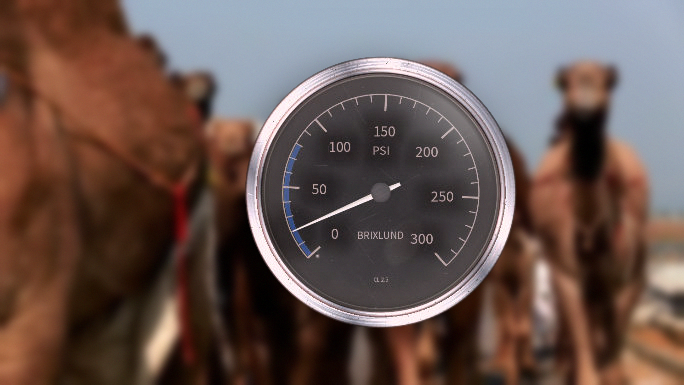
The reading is psi 20
